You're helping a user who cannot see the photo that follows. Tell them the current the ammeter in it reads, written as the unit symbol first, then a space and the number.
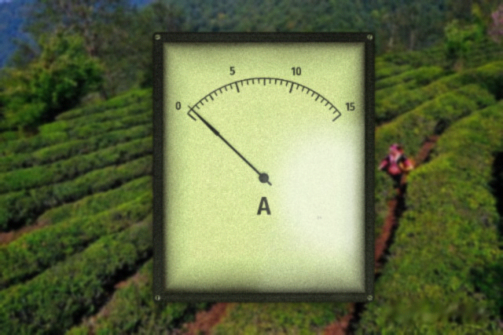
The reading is A 0.5
